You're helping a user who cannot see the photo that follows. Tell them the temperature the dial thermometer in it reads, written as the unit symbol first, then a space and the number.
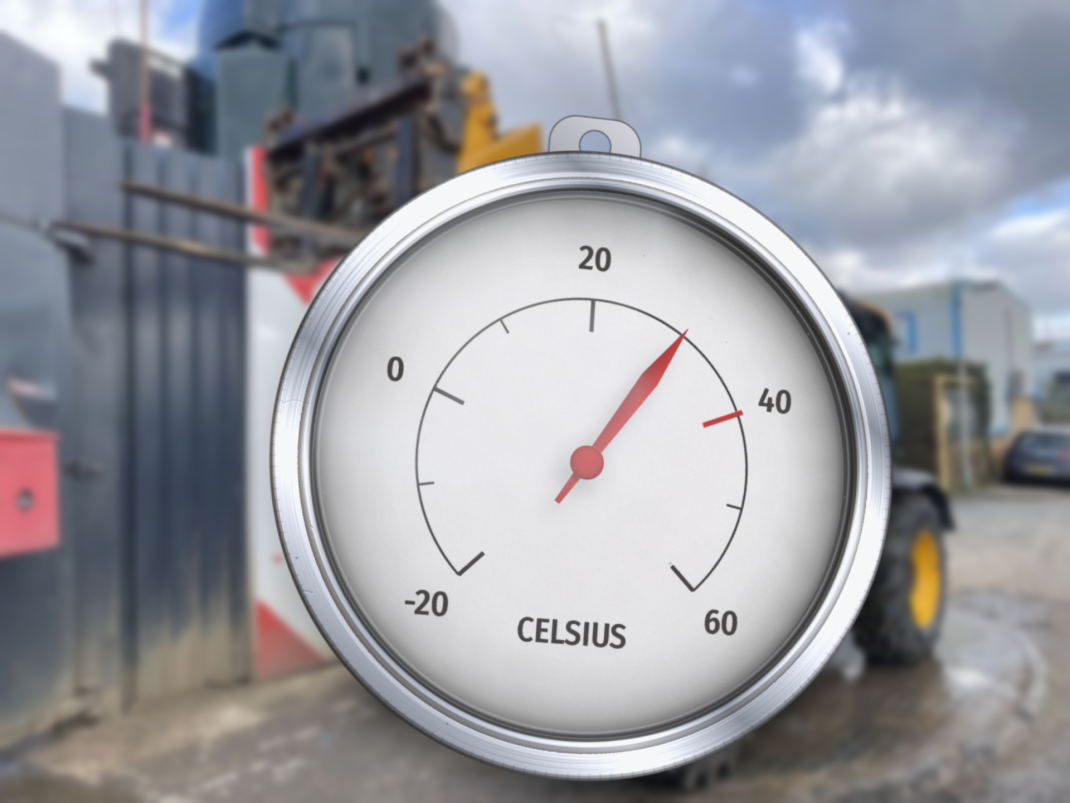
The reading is °C 30
